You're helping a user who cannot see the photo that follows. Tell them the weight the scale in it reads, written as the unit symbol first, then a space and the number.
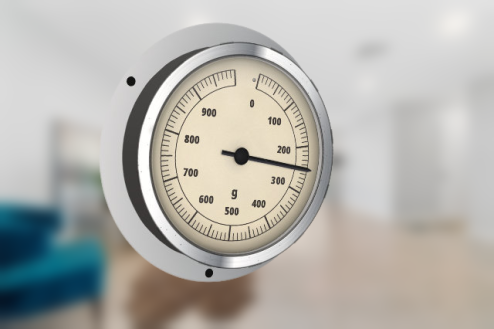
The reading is g 250
